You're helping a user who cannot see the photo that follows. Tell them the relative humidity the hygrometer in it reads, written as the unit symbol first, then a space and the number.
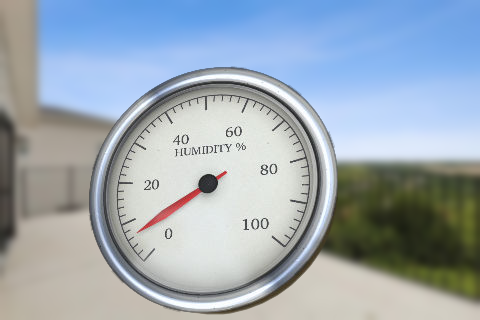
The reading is % 6
